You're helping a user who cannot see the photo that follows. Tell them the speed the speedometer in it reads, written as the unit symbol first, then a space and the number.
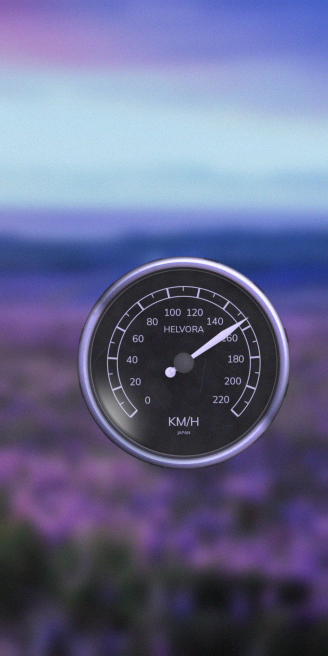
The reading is km/h 155
